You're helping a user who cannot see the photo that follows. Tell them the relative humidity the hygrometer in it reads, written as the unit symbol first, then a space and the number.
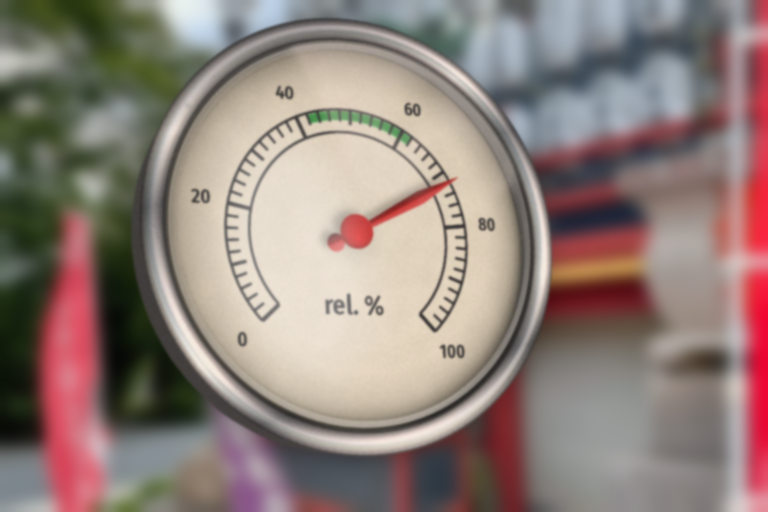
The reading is % 72
